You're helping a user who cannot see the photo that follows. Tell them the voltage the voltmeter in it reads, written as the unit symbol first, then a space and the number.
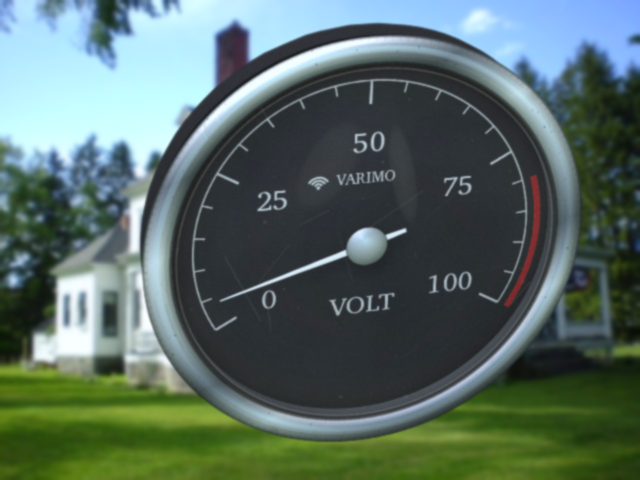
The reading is V 5
